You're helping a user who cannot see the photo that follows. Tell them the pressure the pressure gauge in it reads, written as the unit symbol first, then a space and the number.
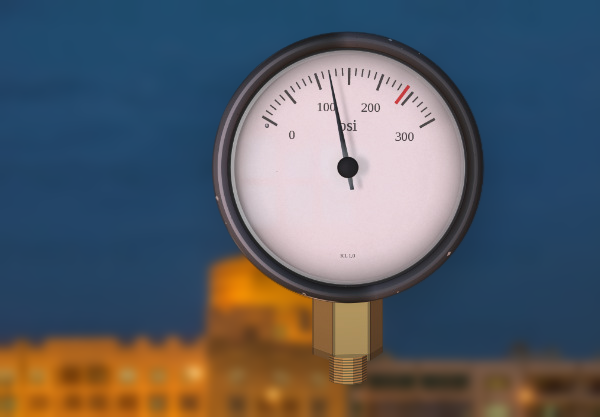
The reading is psi 120
